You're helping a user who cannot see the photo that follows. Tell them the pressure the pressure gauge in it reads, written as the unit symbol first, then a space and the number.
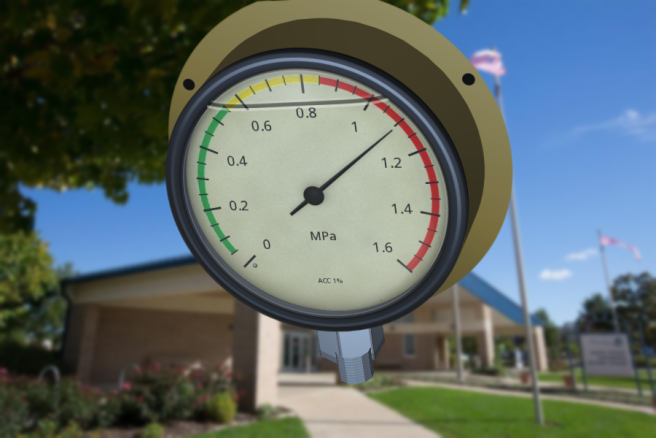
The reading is MPa 1.1
